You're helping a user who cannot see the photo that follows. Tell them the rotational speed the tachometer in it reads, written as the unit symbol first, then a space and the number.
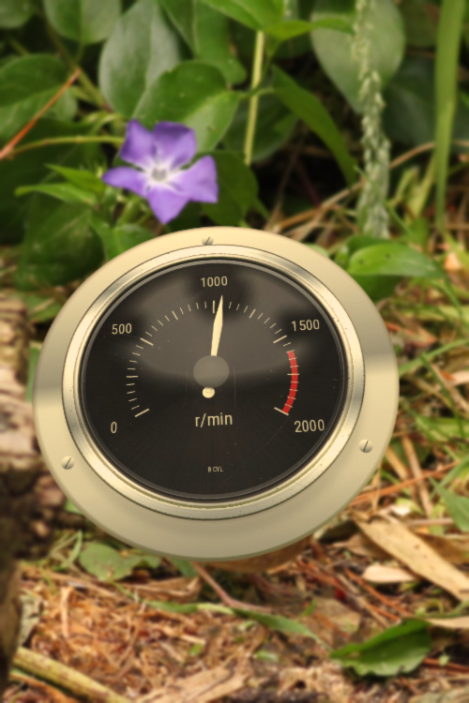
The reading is rpm 1050
